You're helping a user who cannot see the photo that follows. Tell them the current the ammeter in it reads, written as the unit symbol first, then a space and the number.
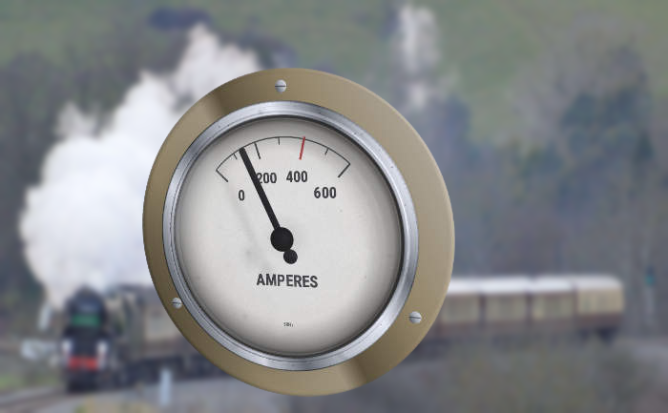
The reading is A 150
